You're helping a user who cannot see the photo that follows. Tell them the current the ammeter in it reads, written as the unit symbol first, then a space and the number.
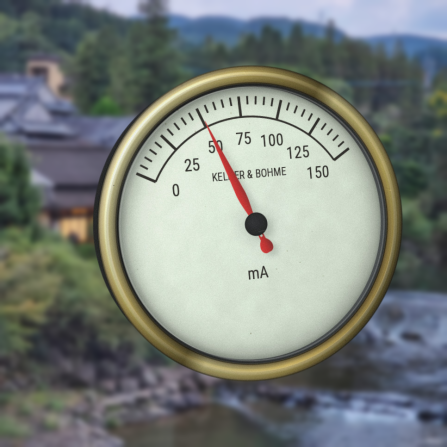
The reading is mA 50
